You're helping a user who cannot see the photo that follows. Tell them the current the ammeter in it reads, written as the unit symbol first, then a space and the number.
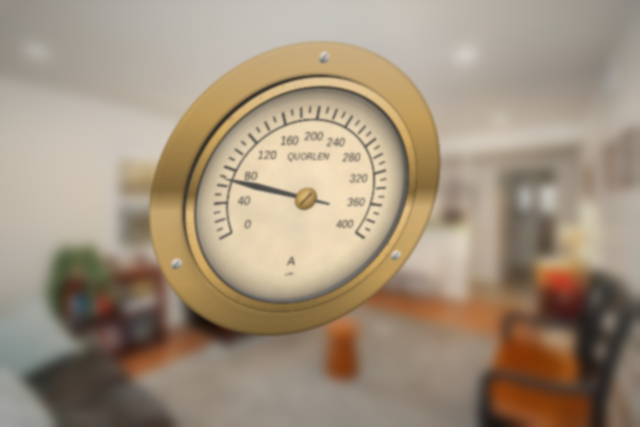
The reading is A 70
